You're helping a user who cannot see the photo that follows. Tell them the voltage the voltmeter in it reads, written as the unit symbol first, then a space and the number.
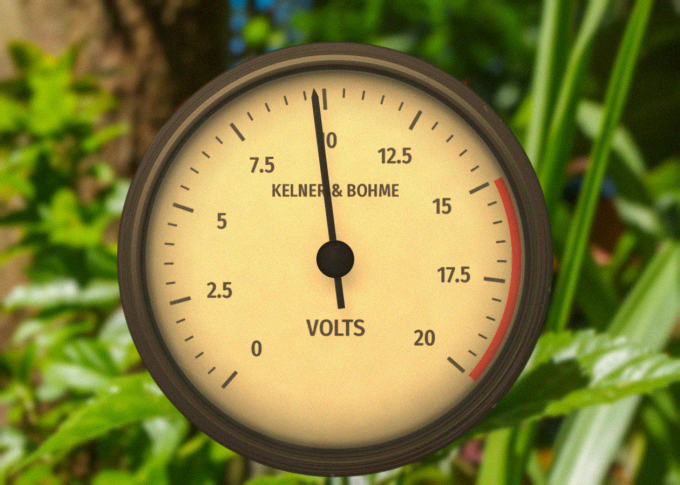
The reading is V 9.75
